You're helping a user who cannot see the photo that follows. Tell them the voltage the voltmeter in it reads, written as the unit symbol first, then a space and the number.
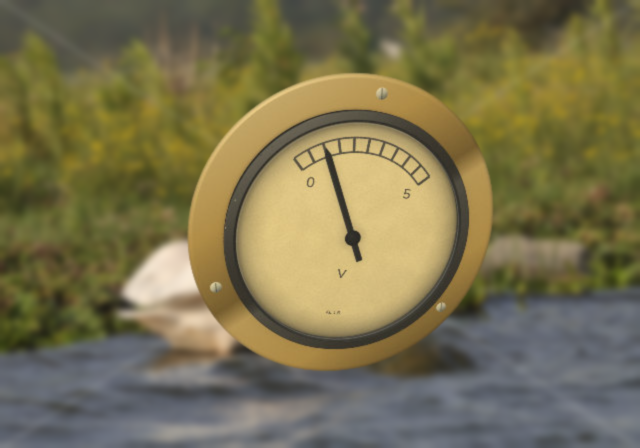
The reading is V 1
